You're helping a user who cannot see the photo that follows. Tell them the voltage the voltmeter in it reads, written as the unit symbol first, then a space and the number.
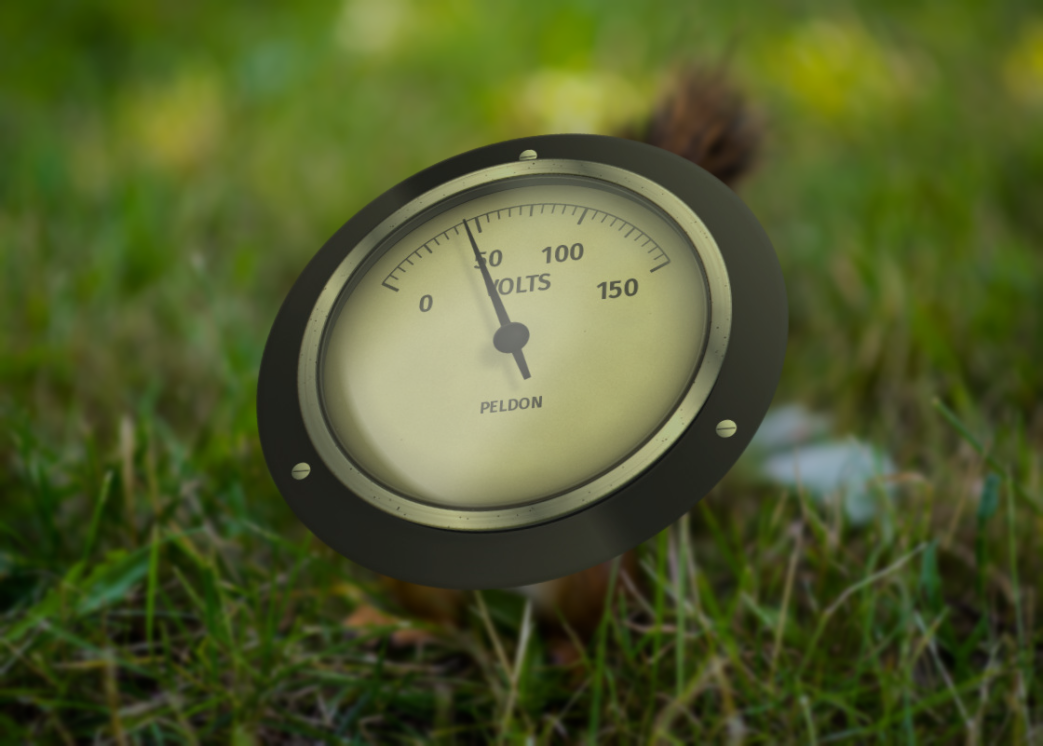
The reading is V 45
